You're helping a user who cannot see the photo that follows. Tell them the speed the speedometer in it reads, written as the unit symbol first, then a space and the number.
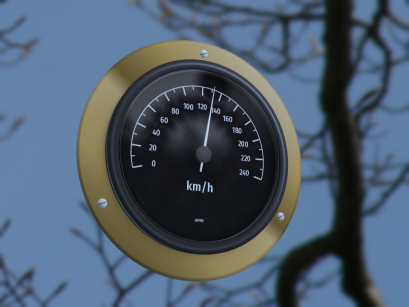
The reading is km/h 130
